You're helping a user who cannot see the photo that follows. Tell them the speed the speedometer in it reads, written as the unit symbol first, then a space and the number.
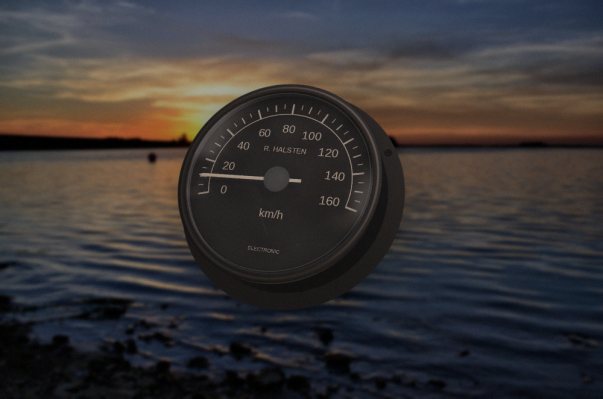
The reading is km/h 10
